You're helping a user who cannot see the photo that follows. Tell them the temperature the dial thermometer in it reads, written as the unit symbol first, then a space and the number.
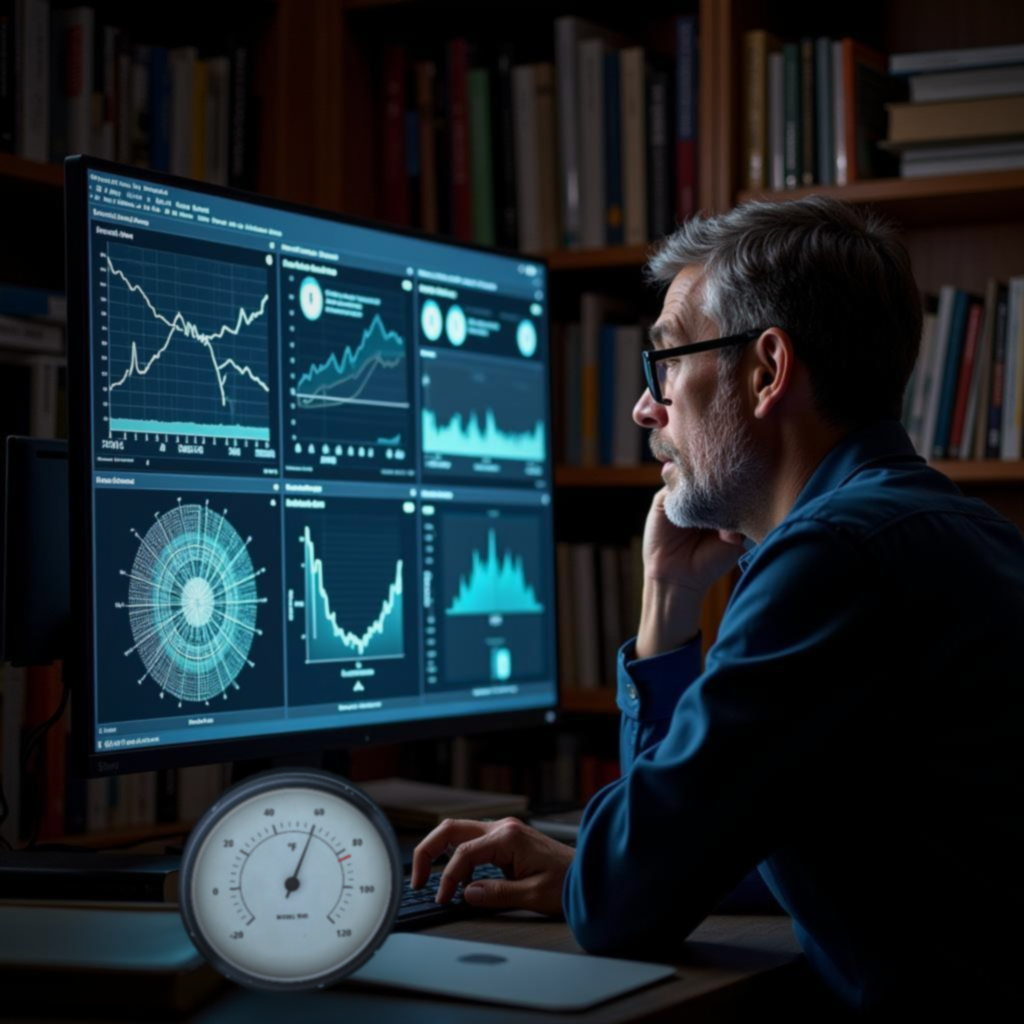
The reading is °F 60
